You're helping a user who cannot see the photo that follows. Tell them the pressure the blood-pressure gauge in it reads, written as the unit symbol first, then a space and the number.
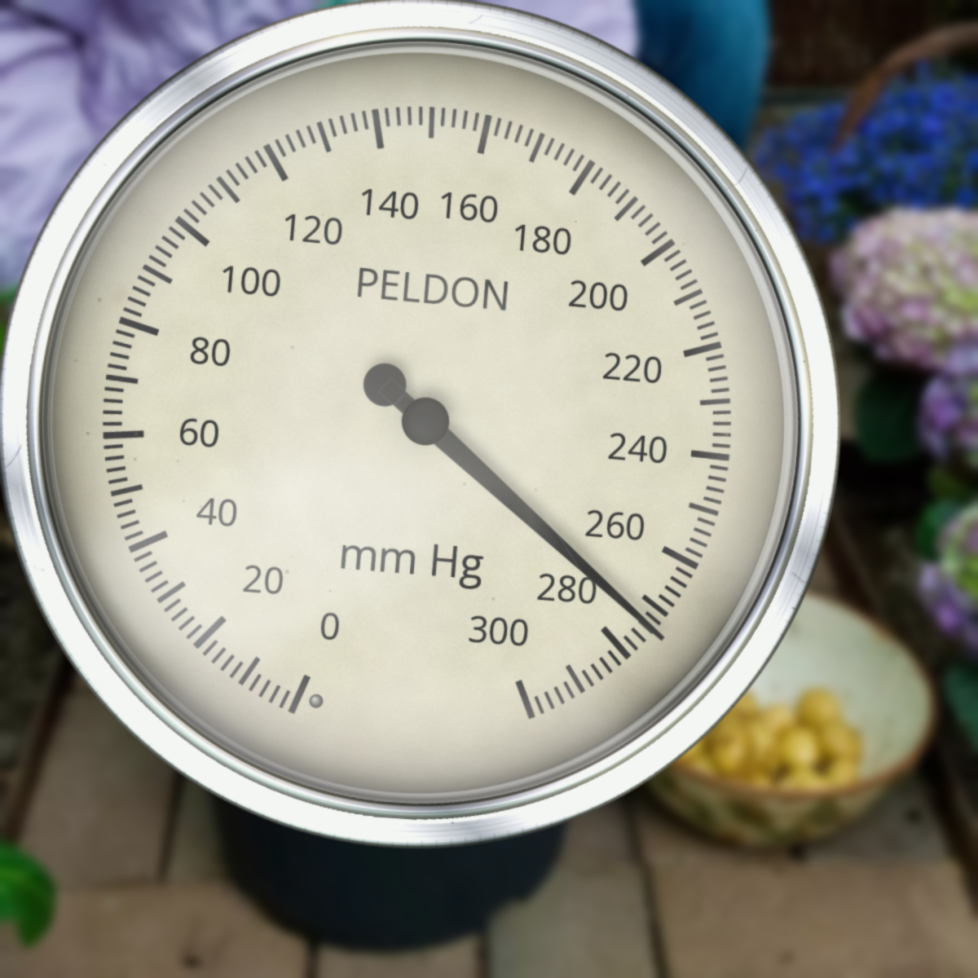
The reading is mmHg 274
